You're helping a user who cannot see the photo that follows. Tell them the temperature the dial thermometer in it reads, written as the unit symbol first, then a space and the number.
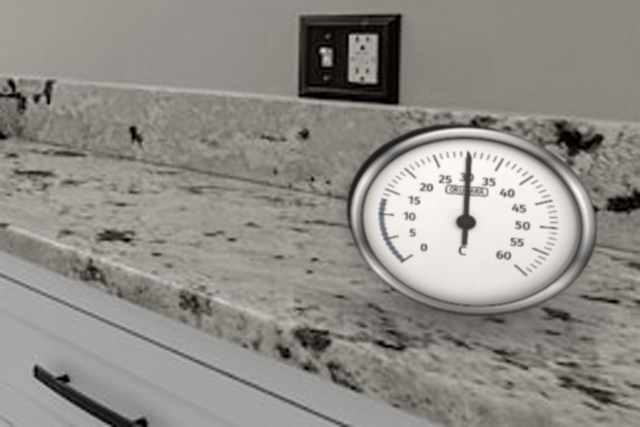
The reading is °C 30
